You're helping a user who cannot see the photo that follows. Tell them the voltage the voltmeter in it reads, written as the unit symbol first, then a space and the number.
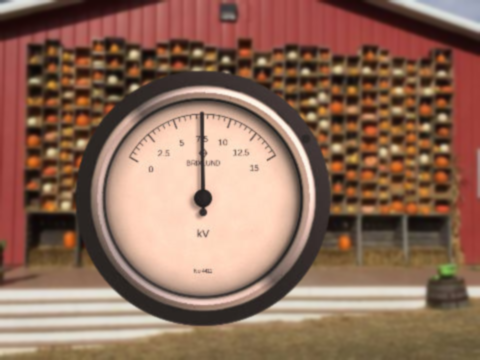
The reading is kV 7.5
